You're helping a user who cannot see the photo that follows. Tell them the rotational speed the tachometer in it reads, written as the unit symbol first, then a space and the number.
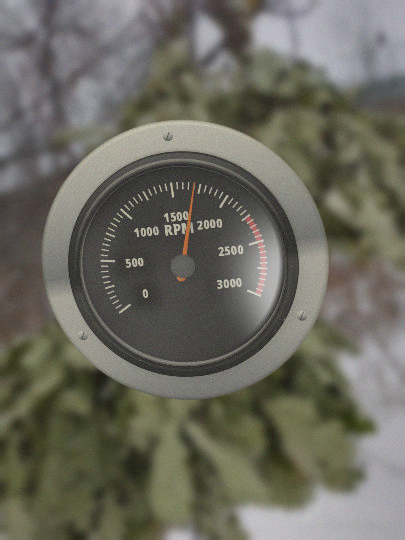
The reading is rpm 1700
